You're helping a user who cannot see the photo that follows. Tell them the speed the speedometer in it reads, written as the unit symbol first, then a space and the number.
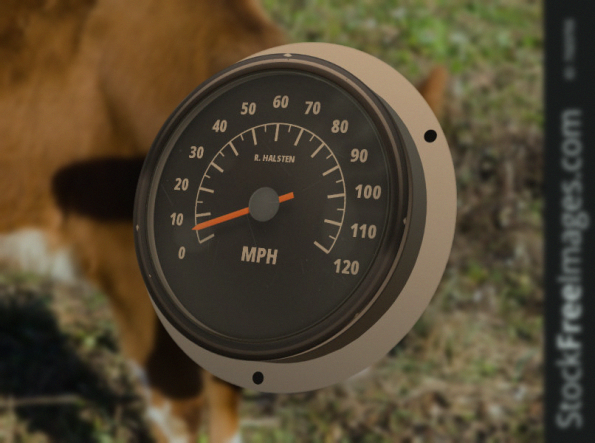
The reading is mph 5
